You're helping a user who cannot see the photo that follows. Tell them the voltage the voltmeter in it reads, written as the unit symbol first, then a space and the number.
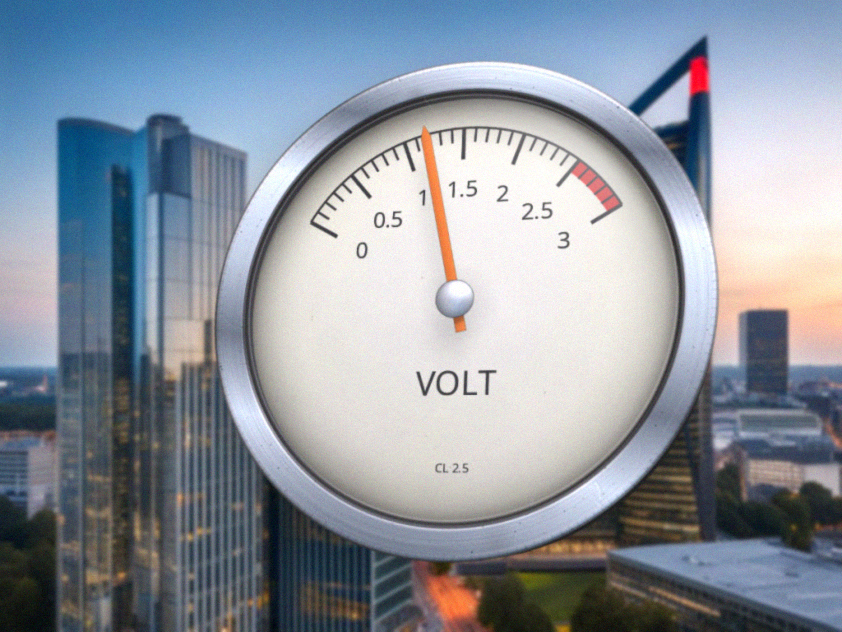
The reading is V 1.2
